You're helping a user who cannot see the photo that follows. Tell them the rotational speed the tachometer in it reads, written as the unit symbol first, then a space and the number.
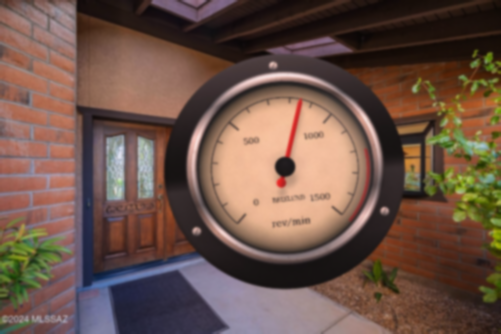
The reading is rpm 850
